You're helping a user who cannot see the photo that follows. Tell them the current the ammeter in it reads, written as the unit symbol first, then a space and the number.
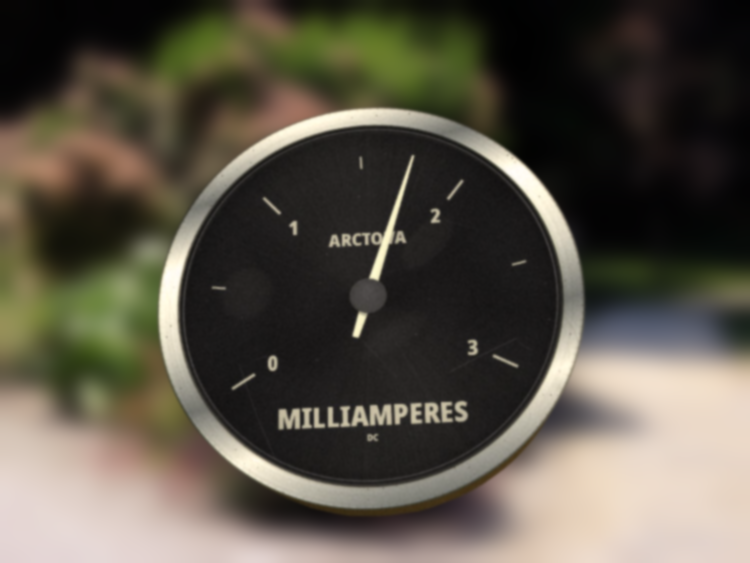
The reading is mA 1.75
